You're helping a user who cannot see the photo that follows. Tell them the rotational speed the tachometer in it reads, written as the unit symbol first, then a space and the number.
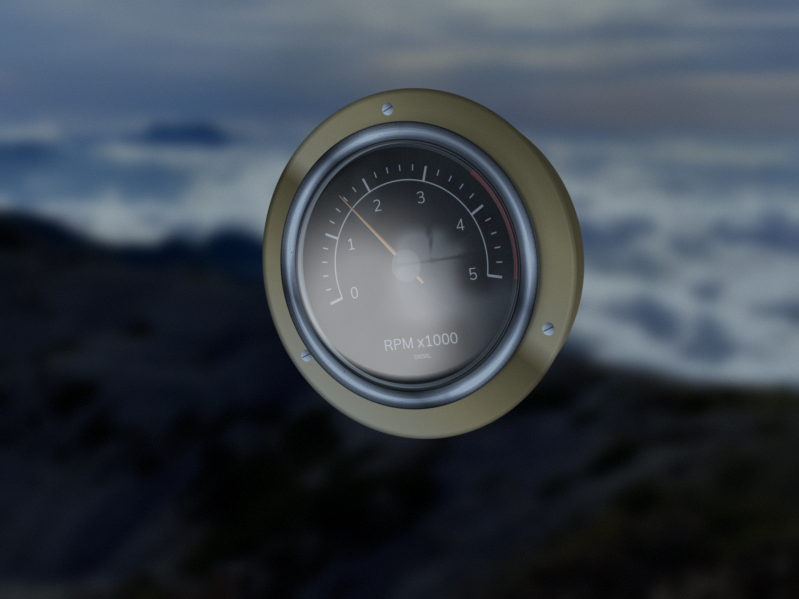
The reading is rpm 1600
